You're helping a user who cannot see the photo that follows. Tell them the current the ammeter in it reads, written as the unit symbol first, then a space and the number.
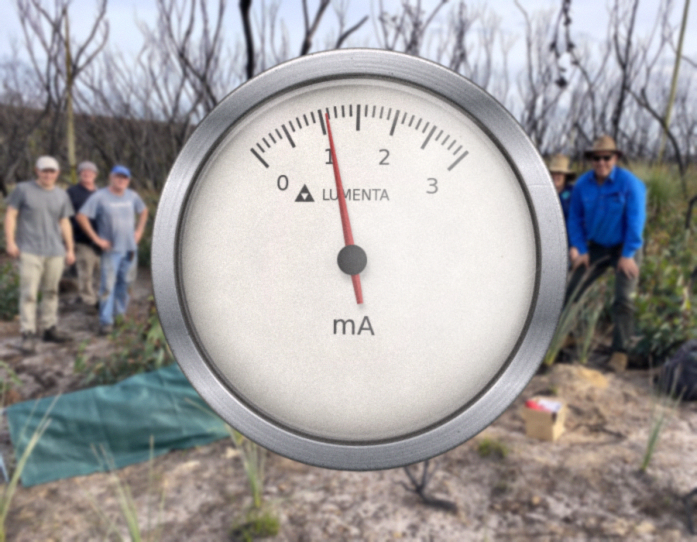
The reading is mA 1.1
